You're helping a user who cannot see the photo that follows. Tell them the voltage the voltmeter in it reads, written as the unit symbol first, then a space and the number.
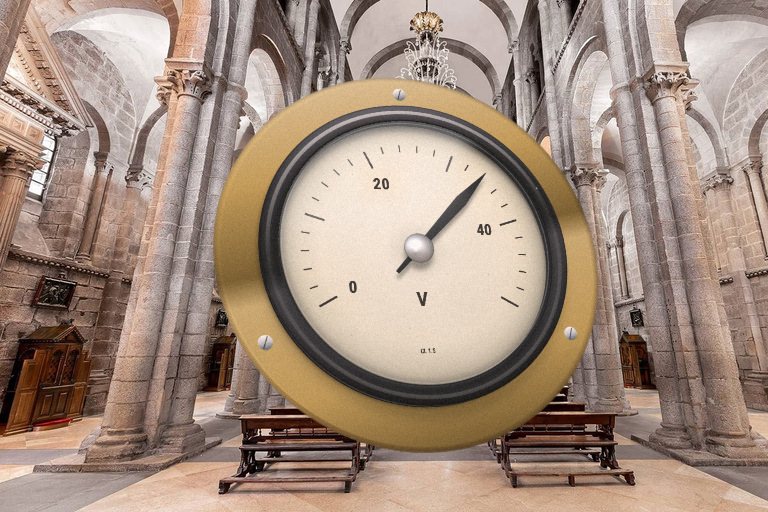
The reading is V 34
